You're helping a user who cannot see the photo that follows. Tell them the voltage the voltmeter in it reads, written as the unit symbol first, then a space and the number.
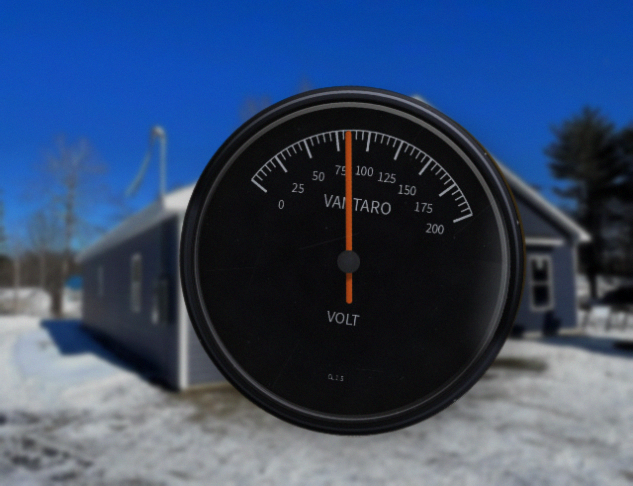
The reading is V 85
